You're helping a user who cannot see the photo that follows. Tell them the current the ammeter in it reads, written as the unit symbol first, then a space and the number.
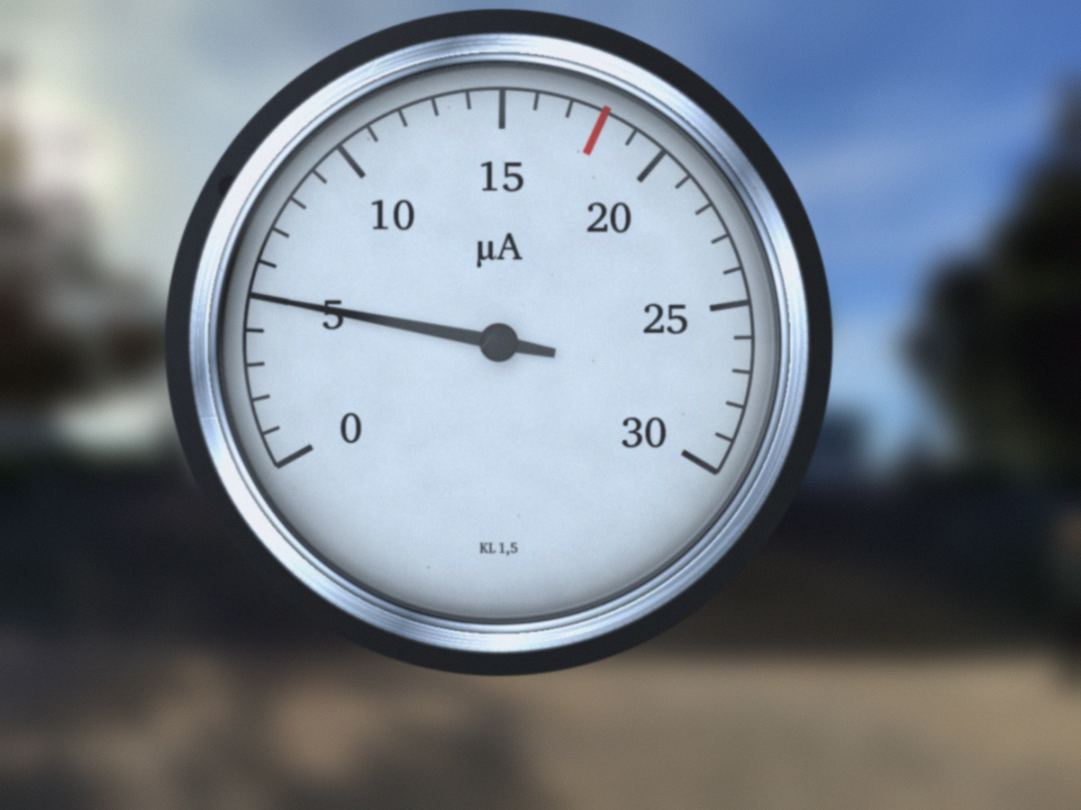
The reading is µA 5
